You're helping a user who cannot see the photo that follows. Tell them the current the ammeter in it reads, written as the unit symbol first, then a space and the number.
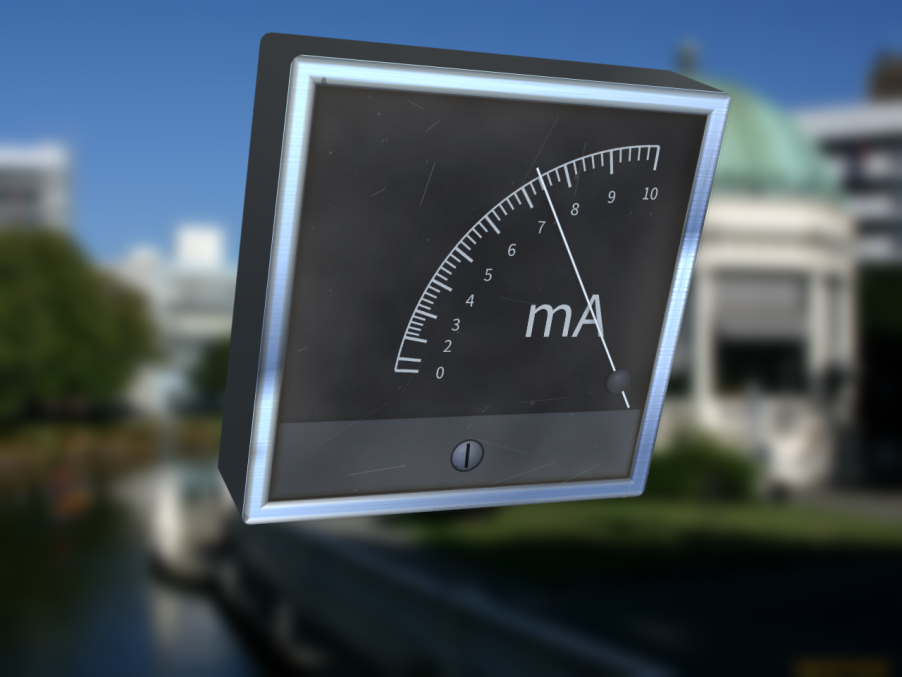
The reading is mA 7.4
